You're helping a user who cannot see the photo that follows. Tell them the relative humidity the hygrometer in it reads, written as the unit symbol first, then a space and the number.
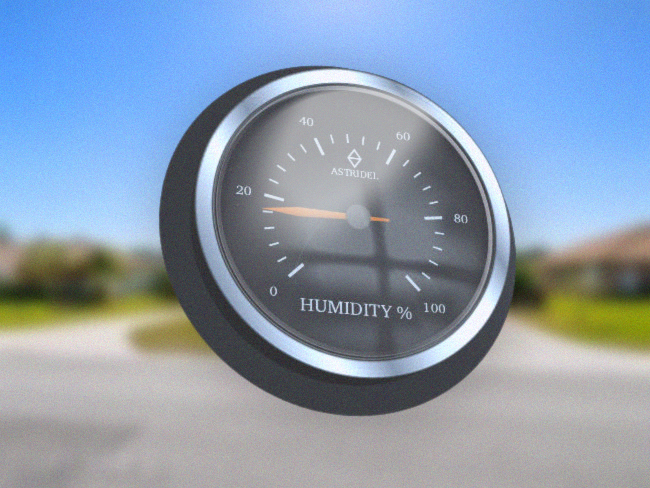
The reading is % 16
